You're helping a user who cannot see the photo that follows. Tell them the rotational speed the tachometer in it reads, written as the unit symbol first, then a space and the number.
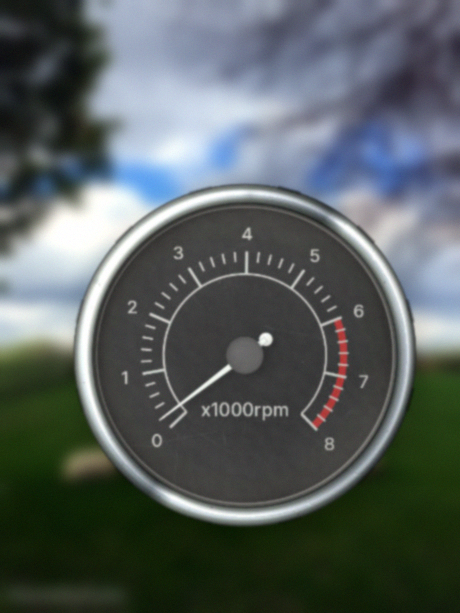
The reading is rpm 200
